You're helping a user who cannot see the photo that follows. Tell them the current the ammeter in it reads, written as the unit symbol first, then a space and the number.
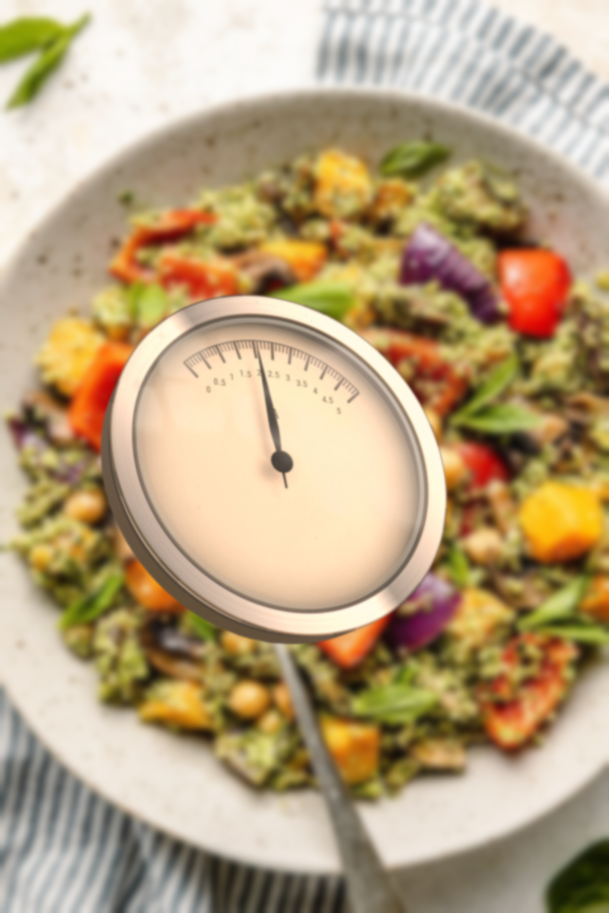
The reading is A 2
